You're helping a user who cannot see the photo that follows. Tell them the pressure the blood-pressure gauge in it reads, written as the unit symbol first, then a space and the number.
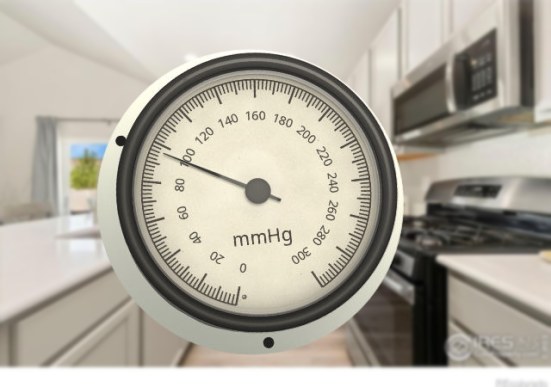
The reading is mmHg 96
